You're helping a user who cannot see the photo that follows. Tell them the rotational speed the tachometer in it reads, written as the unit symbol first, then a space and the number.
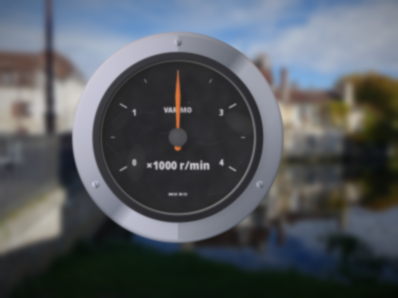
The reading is rpm 2000
